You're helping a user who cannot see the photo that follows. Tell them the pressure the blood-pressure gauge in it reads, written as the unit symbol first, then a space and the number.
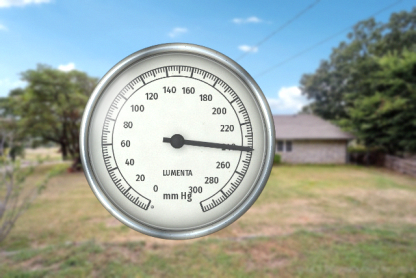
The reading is mmHg 240
